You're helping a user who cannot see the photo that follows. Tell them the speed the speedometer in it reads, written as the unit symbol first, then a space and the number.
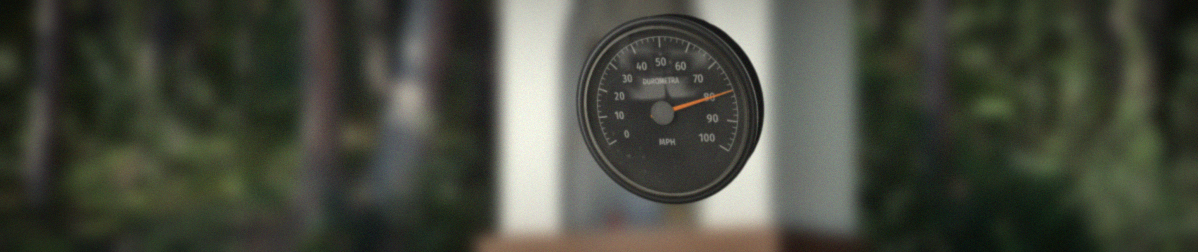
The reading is mph 80
